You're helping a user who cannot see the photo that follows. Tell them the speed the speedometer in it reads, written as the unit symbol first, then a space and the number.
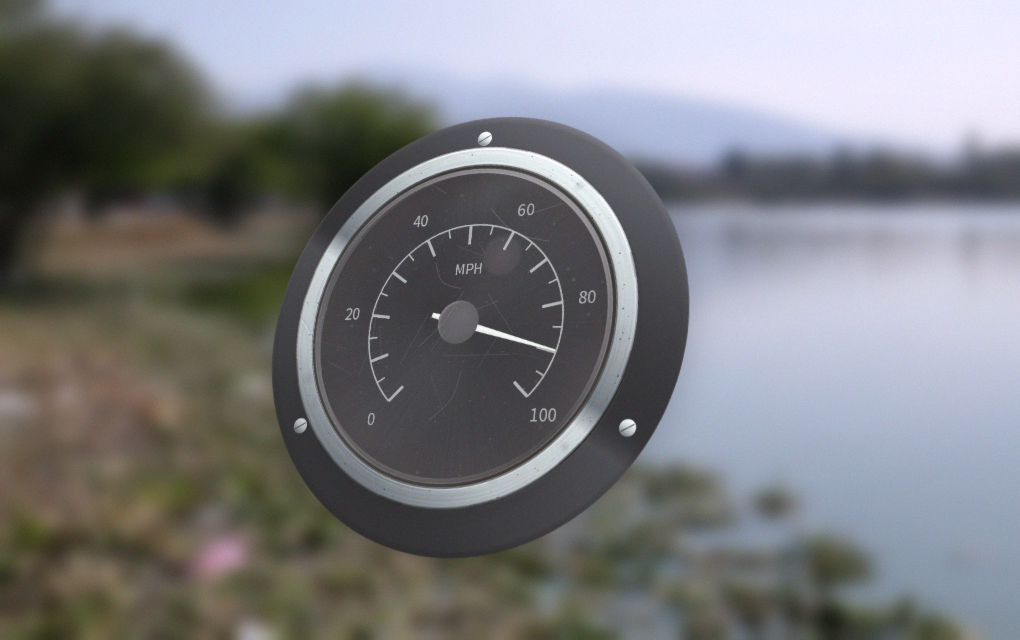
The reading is mph 90
